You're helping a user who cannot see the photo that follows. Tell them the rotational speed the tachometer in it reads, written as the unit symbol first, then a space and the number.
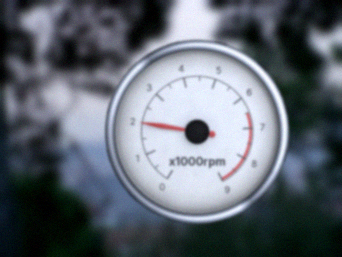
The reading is rpm 2000
